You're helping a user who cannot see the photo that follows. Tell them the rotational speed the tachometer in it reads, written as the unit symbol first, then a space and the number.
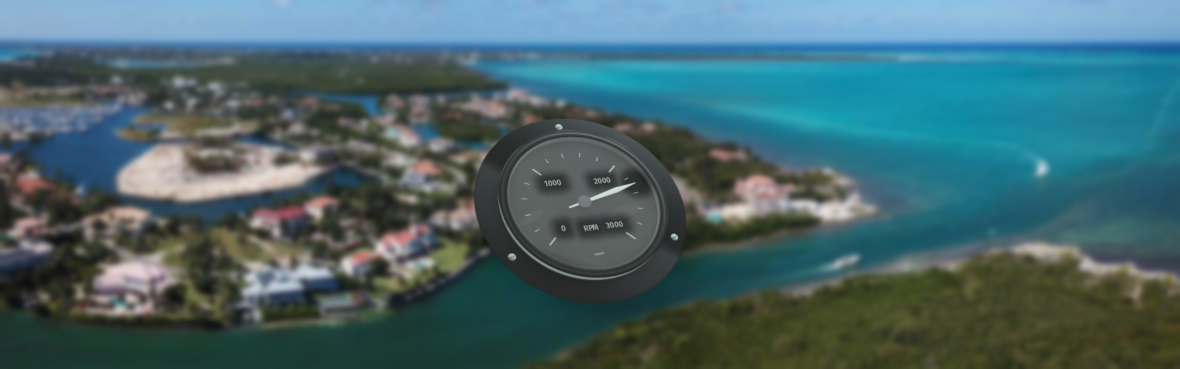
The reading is rpm 2300
